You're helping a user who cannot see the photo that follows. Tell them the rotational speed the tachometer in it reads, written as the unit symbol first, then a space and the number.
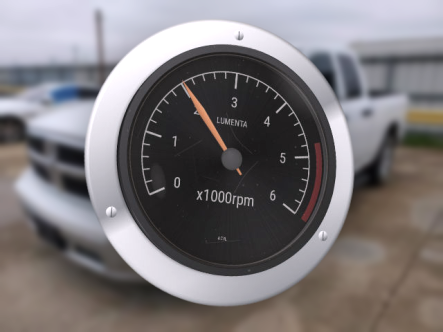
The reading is rpm 2000
